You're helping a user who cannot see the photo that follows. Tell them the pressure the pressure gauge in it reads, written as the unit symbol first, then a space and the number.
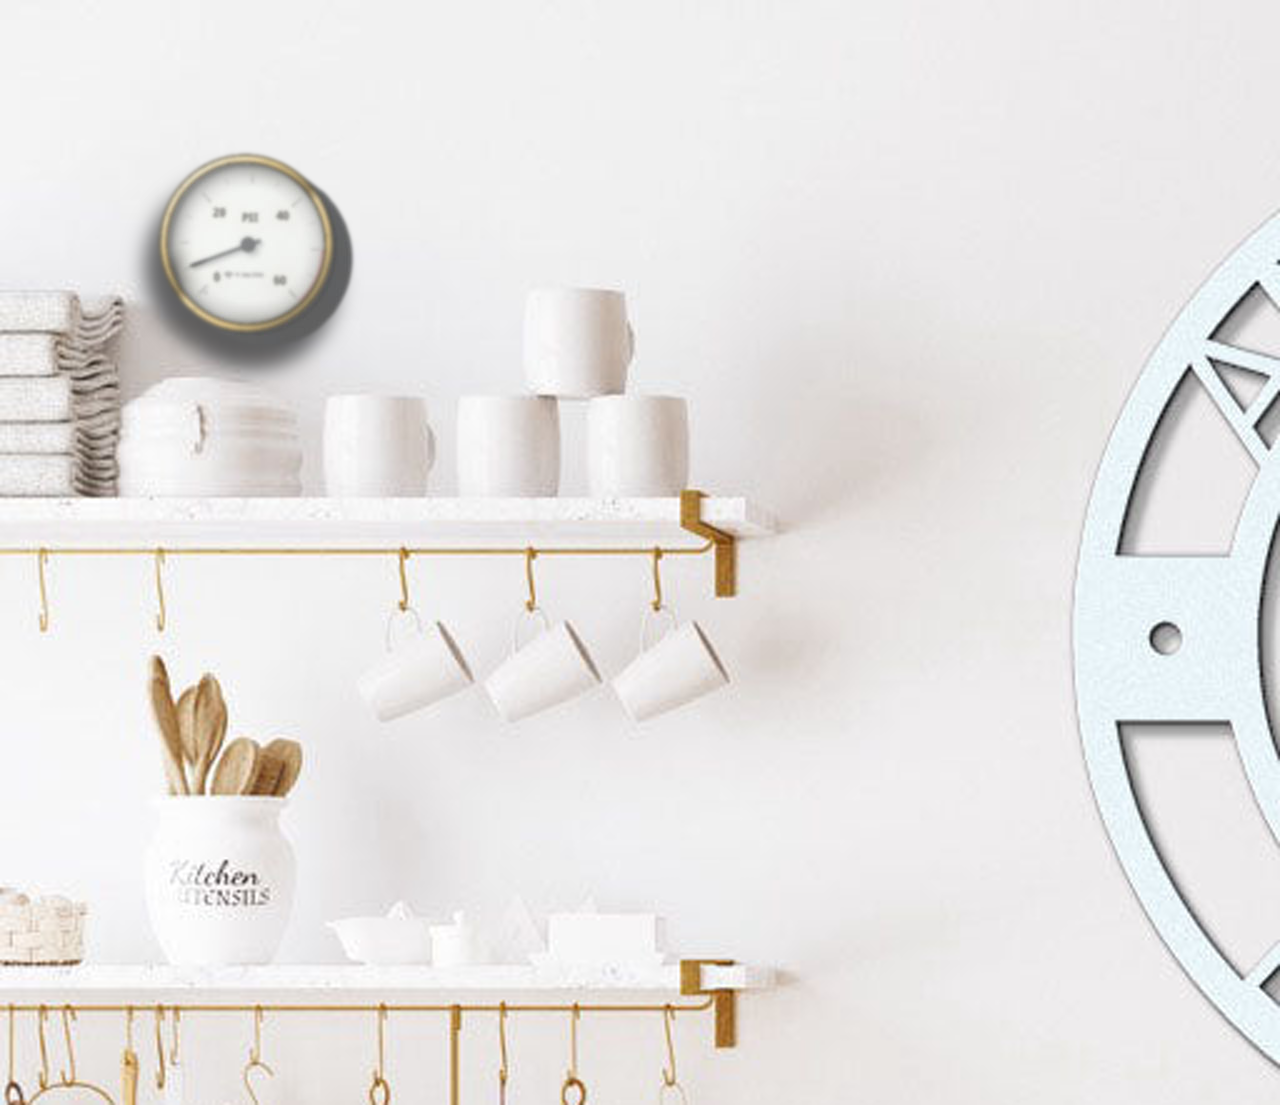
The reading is psi 5
